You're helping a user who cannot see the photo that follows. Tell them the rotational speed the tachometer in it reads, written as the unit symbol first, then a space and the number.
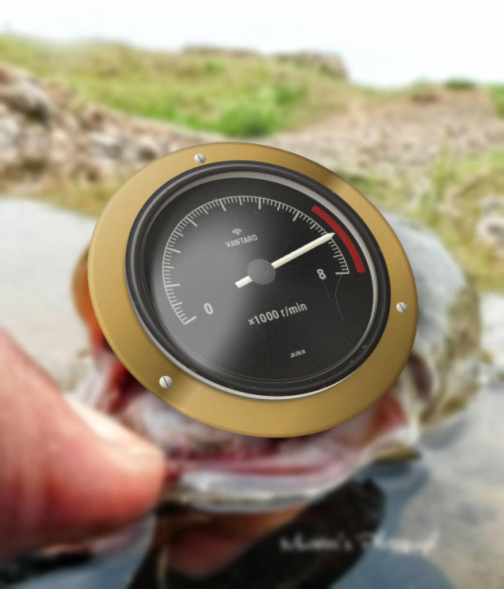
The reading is rpm 7000
